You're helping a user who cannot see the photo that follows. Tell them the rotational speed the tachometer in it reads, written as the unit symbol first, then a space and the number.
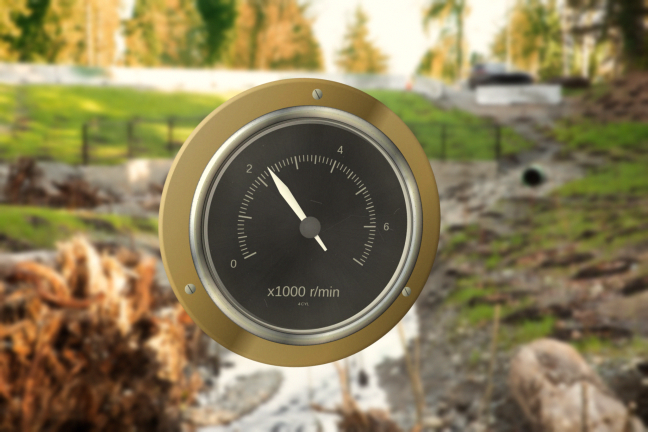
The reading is rpm 2300
